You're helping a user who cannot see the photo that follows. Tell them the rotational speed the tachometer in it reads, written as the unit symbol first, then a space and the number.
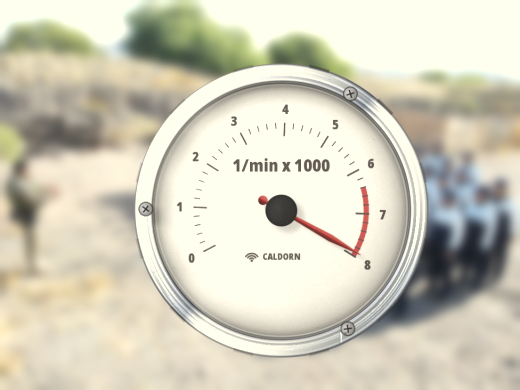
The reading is rpm 7900
